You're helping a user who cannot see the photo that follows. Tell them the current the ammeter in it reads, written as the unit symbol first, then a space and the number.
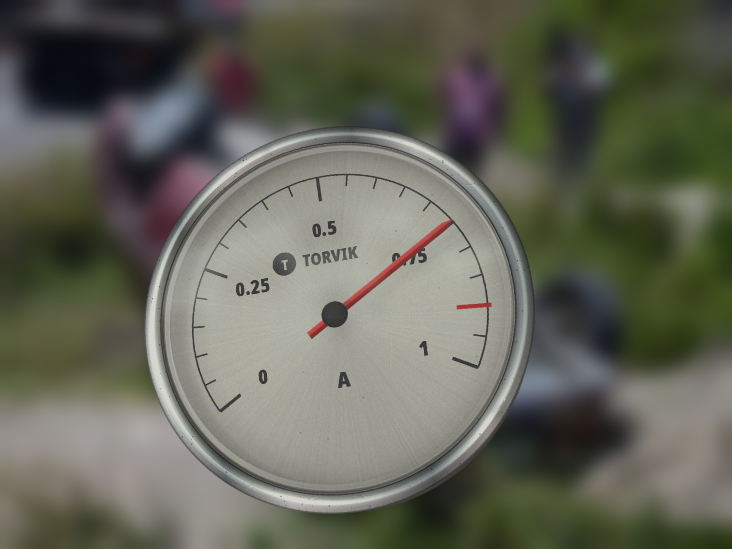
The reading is A 0.75
